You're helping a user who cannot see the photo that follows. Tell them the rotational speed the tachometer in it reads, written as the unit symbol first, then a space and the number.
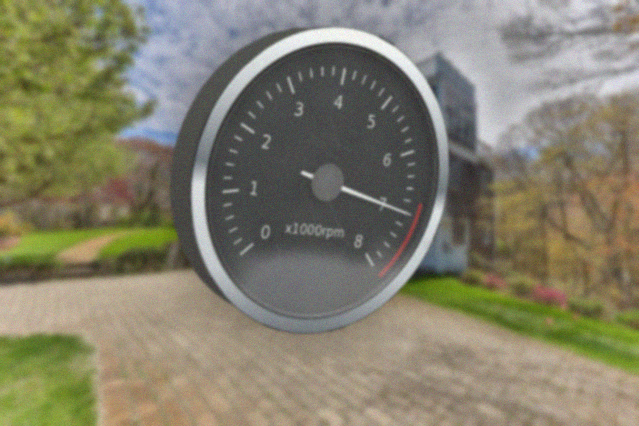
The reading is rpm 7000
